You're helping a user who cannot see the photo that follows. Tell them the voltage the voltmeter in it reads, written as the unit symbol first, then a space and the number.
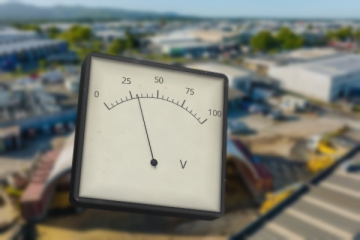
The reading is V 30
